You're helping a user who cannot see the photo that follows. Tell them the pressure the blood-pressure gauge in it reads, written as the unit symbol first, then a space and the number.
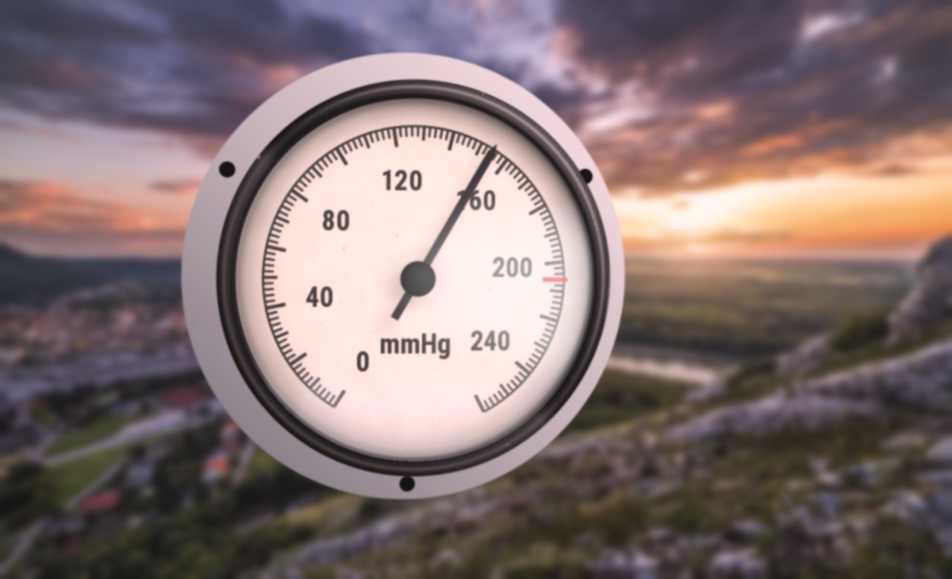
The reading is mmHg 154
